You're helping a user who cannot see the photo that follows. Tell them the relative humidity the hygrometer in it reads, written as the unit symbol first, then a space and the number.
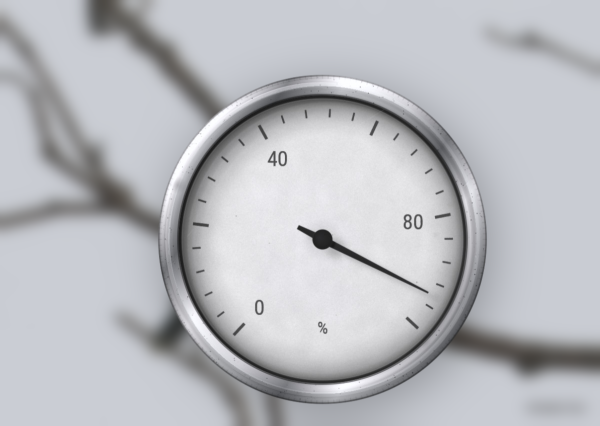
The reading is % 94
